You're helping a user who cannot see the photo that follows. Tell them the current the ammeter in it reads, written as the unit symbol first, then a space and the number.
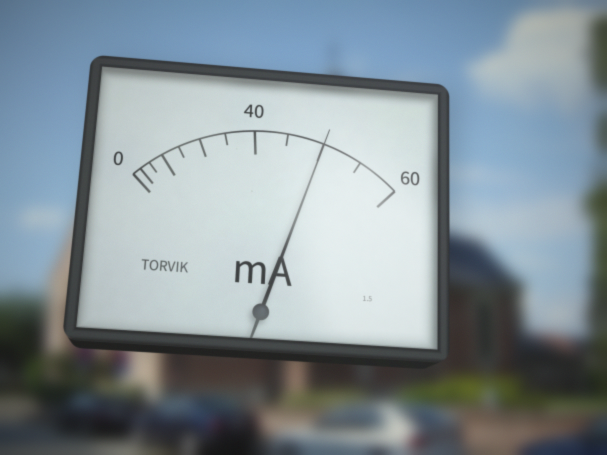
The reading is mA 50
